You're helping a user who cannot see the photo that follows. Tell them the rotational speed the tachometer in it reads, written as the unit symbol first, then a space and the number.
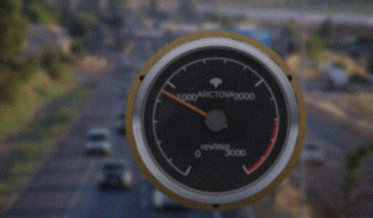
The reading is rpm 900
